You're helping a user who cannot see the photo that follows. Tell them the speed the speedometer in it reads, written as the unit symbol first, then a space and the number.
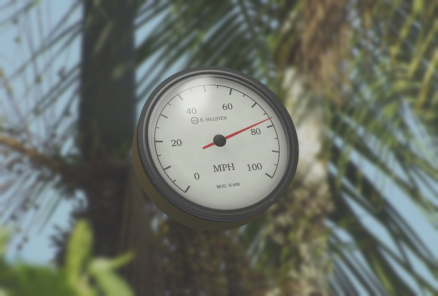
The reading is mph 77.5
